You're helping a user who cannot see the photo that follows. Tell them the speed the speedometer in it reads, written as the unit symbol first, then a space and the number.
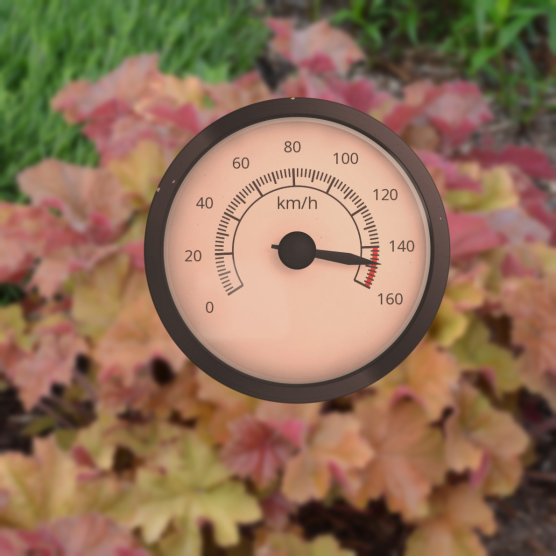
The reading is km/h 148
